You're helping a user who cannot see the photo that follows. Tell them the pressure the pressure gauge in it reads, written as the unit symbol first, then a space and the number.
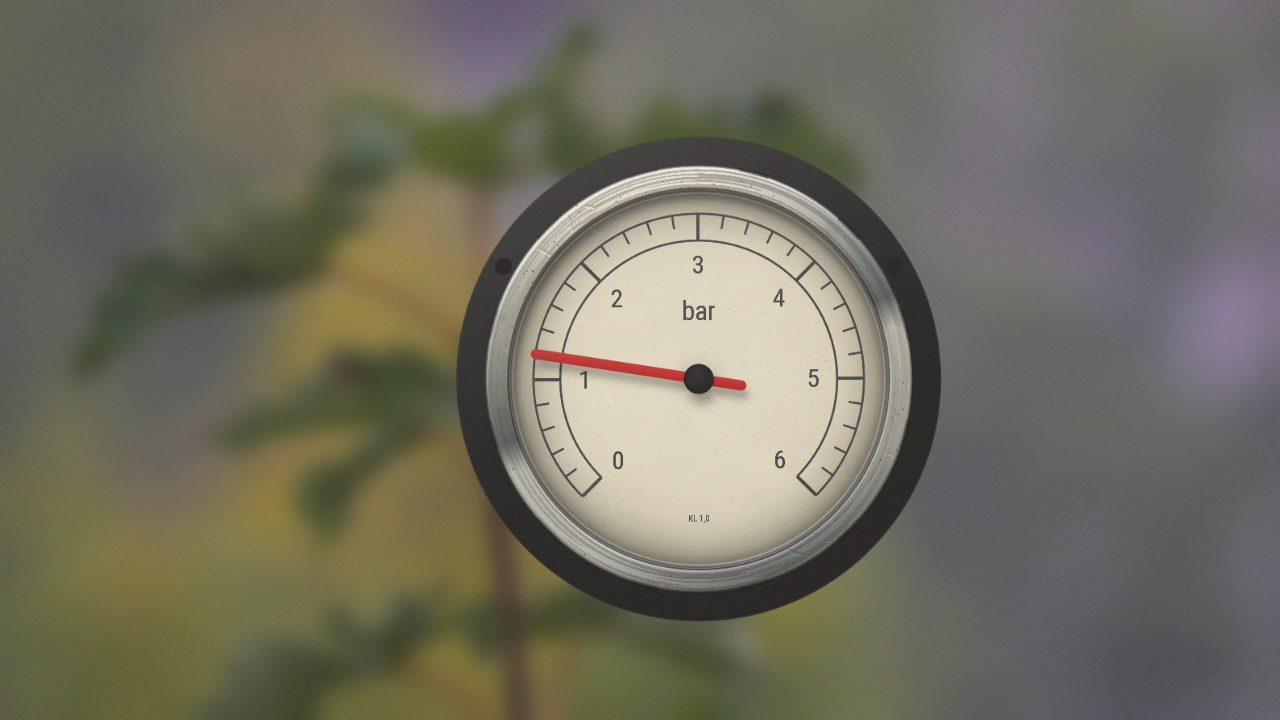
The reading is bar 1.2
